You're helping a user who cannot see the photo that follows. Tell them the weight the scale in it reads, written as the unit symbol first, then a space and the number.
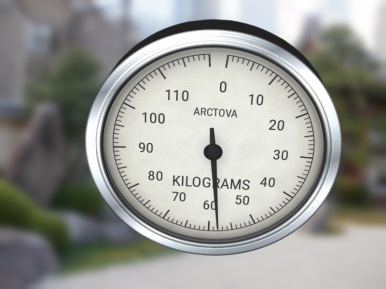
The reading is kg 58
